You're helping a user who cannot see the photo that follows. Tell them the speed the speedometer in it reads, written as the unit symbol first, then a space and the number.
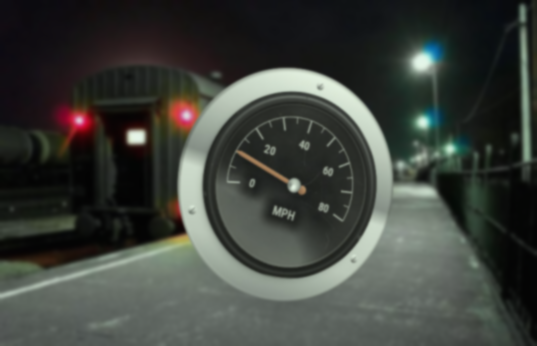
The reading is mph 10
